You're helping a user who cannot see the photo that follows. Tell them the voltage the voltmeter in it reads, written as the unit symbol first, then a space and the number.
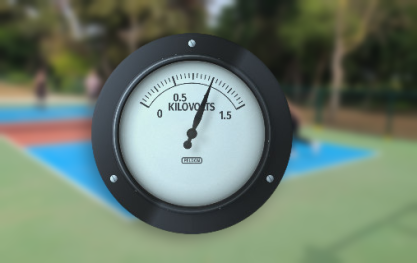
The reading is kV 1
